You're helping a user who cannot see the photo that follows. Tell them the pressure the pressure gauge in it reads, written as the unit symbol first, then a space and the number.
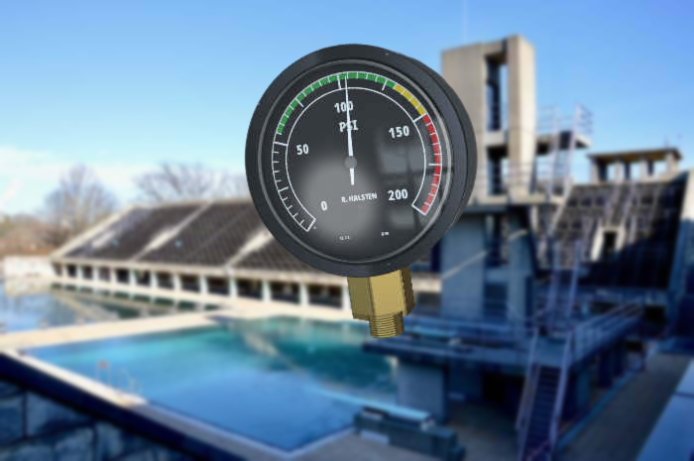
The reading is psi 105
